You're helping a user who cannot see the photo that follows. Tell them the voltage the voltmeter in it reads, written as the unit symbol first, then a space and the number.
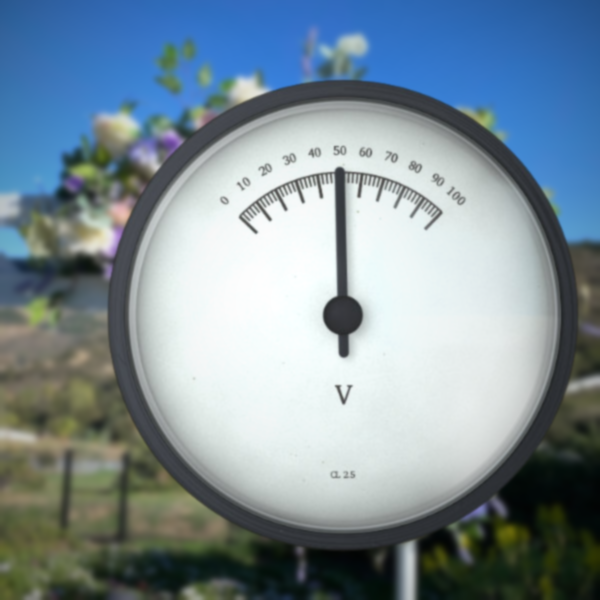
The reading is V 50
